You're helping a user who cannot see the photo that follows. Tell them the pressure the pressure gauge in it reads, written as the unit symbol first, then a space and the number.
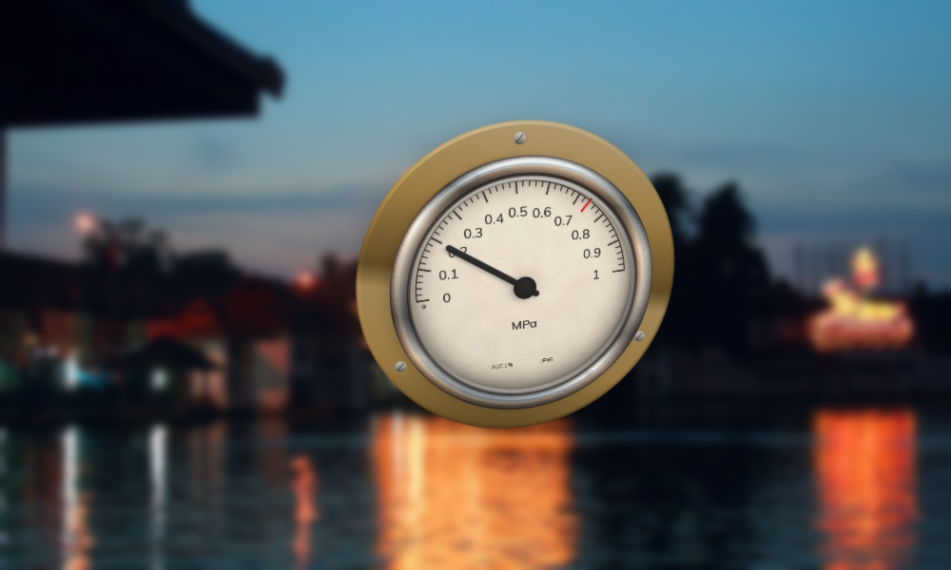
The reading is MPa 0.2
